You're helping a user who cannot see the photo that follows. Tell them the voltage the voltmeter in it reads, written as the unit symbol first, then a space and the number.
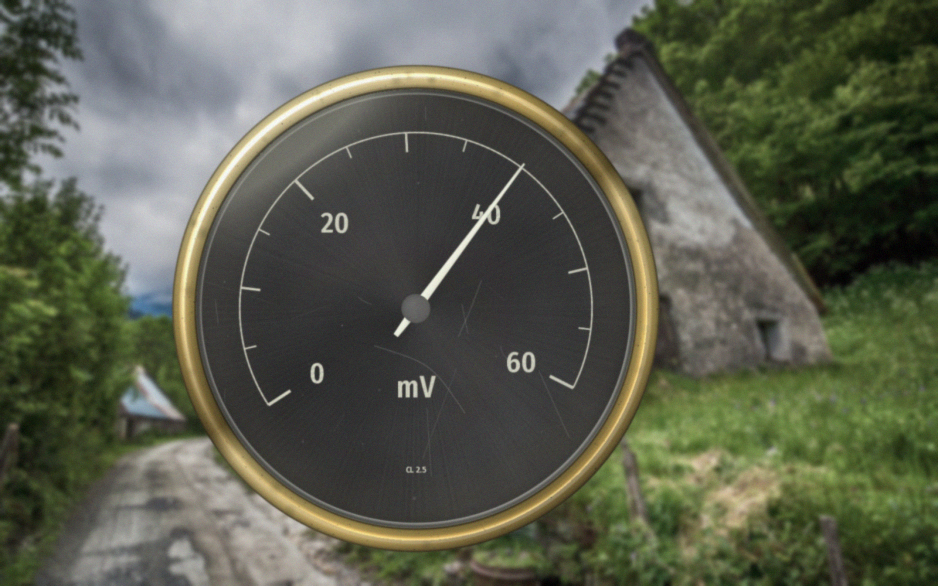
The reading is mV 40
